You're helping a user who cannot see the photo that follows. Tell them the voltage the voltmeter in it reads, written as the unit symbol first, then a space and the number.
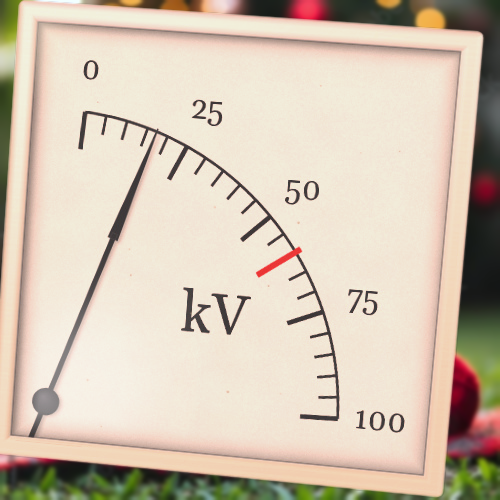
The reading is kV 17.5
